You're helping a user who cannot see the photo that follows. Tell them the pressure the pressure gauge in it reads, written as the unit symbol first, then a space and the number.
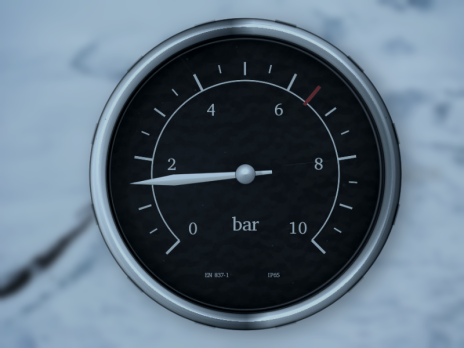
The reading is bar 1.5
